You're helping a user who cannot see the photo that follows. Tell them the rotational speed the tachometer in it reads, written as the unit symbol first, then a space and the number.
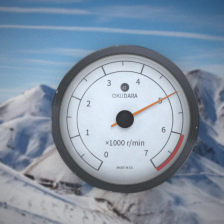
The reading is rpm 5000
